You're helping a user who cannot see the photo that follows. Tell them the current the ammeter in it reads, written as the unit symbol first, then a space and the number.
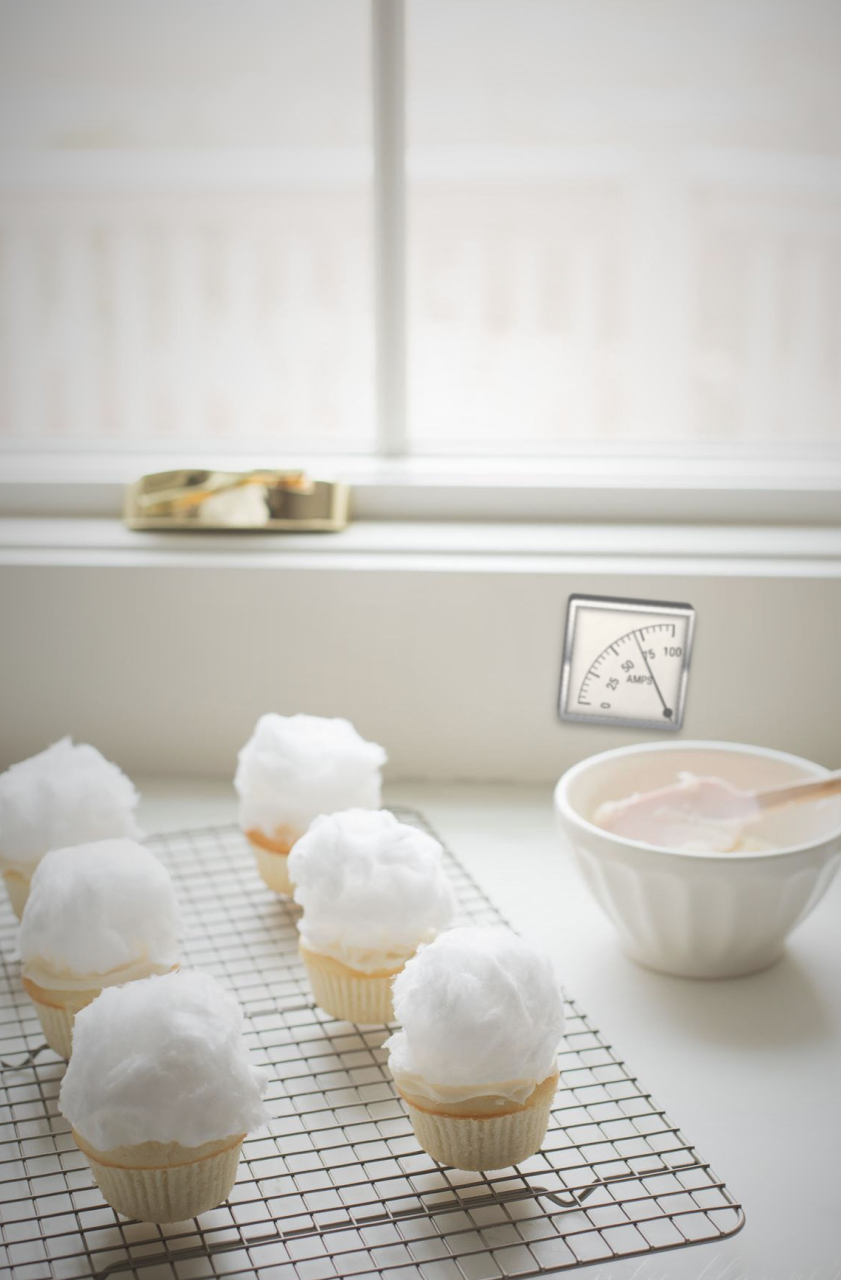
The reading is A 70
